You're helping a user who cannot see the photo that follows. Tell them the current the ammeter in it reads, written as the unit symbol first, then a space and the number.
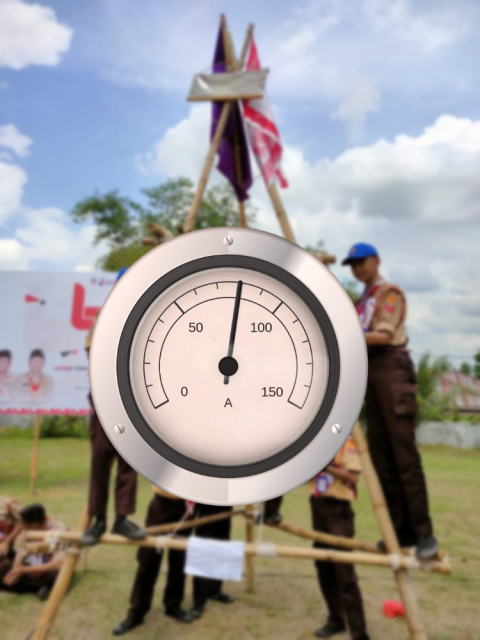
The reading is A 80
